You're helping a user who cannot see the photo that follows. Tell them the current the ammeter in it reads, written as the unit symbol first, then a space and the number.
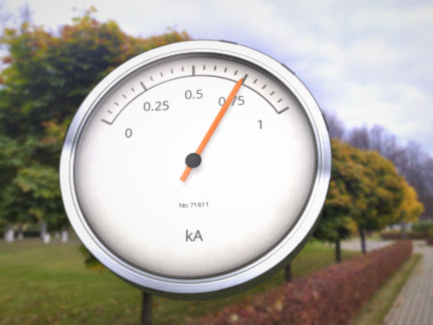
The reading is kA 0.75
